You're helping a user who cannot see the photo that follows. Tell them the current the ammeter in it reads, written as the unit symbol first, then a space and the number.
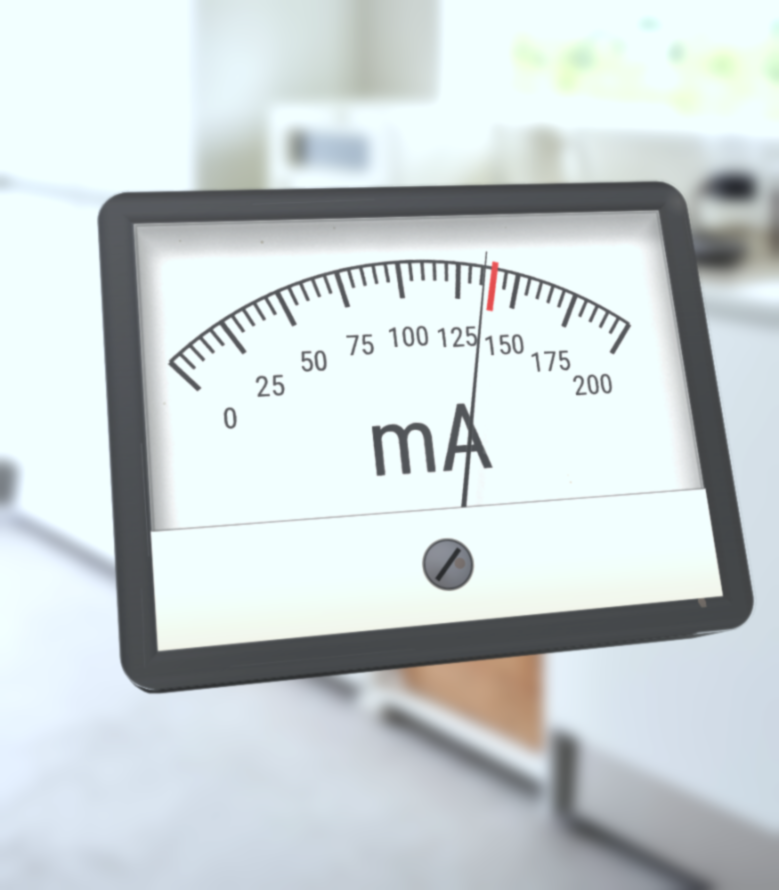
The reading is mA 135
